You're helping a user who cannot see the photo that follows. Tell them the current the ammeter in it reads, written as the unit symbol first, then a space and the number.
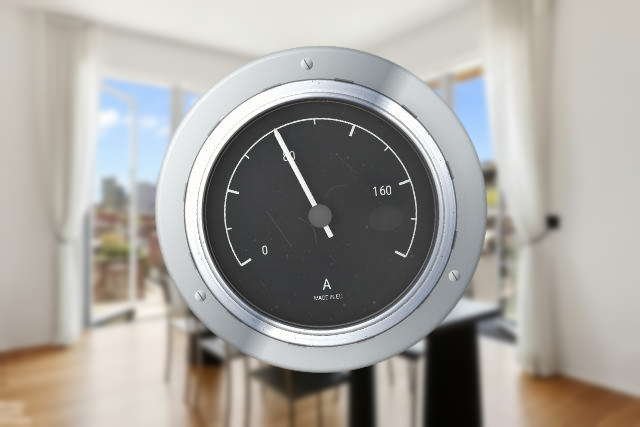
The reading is A 80
